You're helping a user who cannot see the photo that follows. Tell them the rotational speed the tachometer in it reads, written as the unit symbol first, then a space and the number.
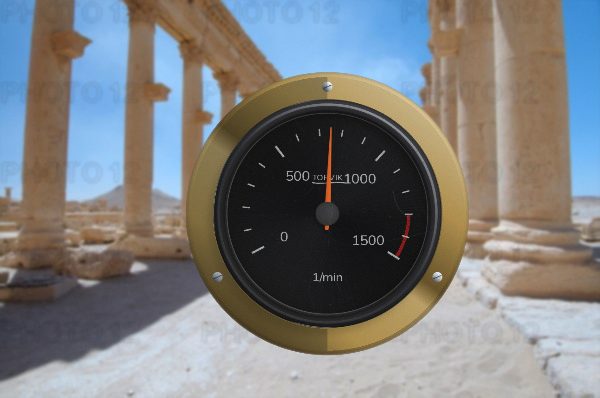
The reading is rpm 750
